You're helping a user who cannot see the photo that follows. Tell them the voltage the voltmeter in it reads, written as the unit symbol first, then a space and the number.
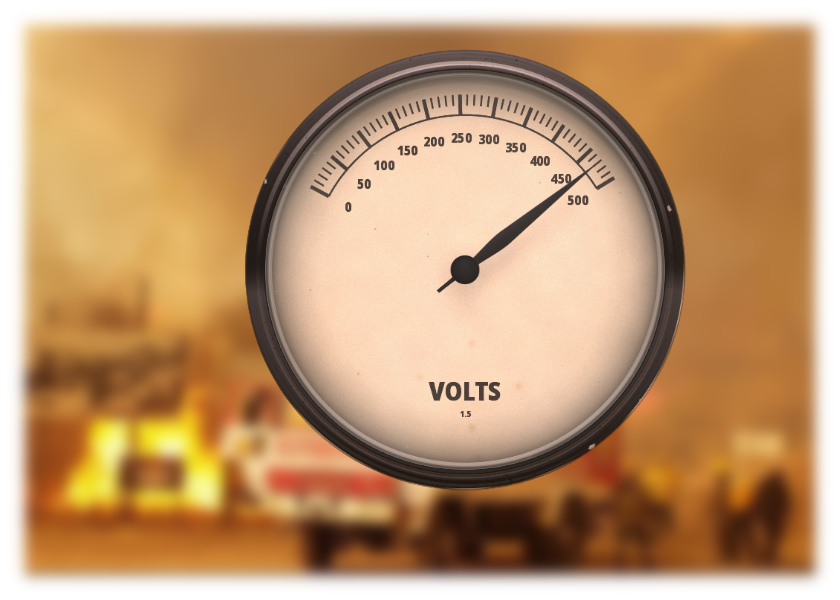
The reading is V 470
